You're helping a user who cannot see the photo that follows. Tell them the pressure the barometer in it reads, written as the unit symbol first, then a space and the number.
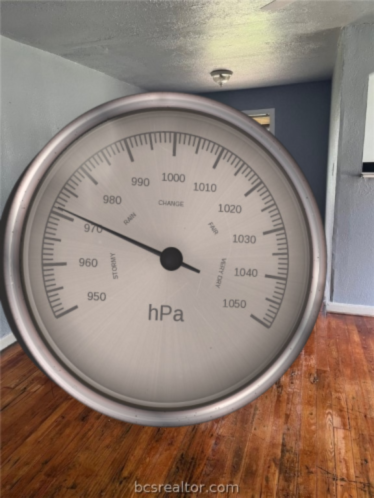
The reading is hPa 971
